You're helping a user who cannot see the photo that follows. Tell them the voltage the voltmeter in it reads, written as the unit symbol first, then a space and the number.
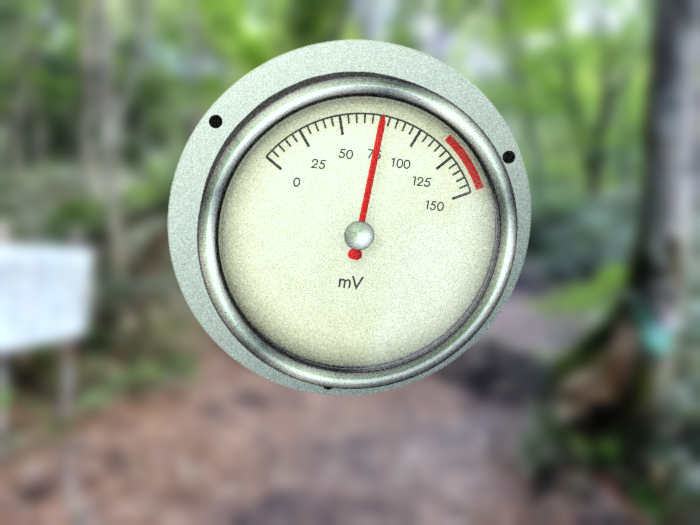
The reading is mV 75
